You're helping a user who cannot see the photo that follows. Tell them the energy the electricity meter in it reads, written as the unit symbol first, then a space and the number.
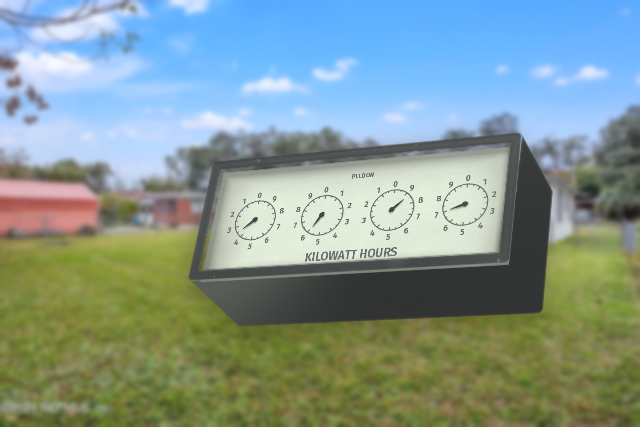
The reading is kWh 3587
